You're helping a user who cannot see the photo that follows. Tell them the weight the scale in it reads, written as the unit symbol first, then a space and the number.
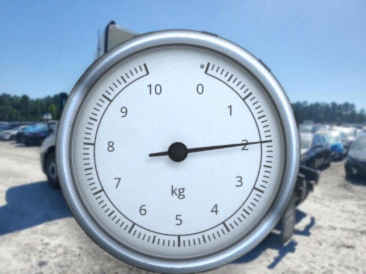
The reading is kg 2
